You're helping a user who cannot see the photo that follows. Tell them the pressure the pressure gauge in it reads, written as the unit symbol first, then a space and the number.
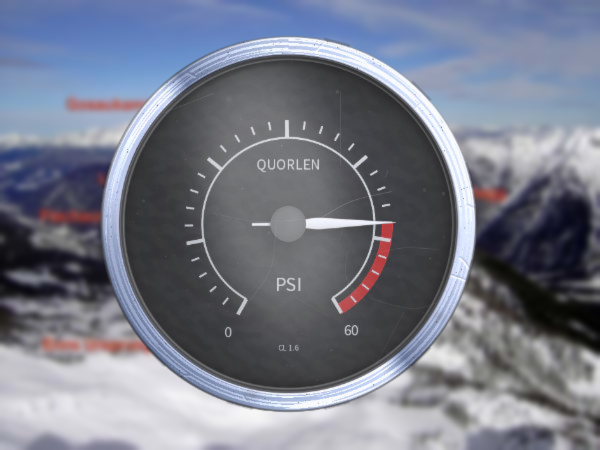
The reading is psi 48
